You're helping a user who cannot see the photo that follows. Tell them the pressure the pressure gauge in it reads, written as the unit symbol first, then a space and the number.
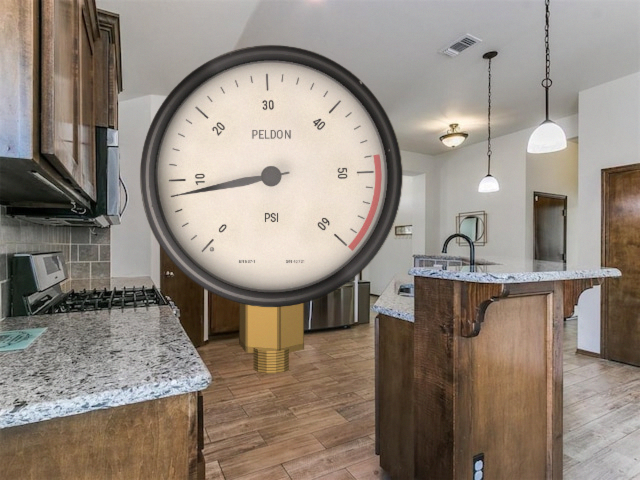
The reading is psi 8
